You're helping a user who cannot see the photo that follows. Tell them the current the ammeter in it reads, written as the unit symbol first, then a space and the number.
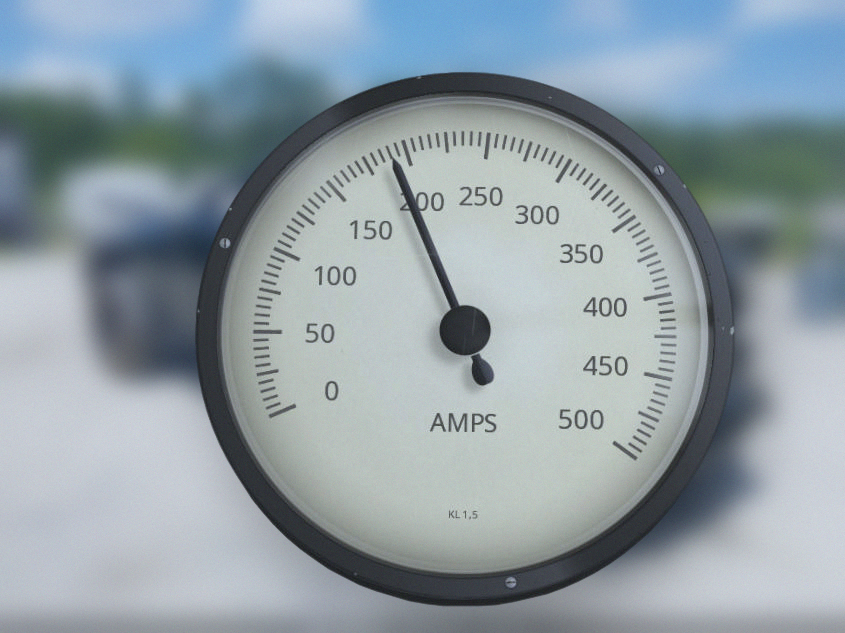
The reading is A 190
